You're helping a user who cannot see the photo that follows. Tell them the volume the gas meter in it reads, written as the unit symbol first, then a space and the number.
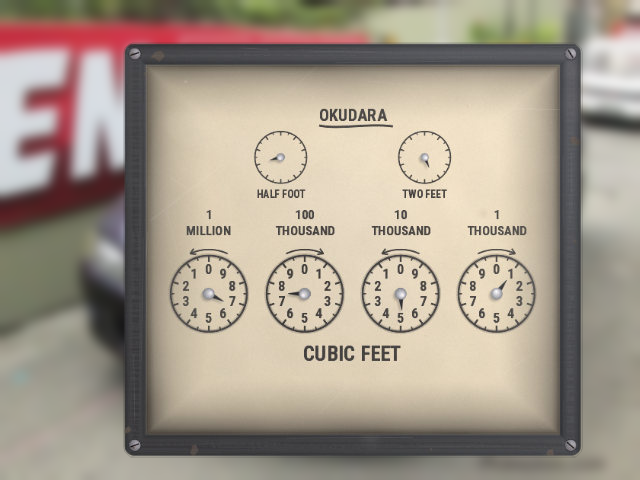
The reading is ft³ 675100
